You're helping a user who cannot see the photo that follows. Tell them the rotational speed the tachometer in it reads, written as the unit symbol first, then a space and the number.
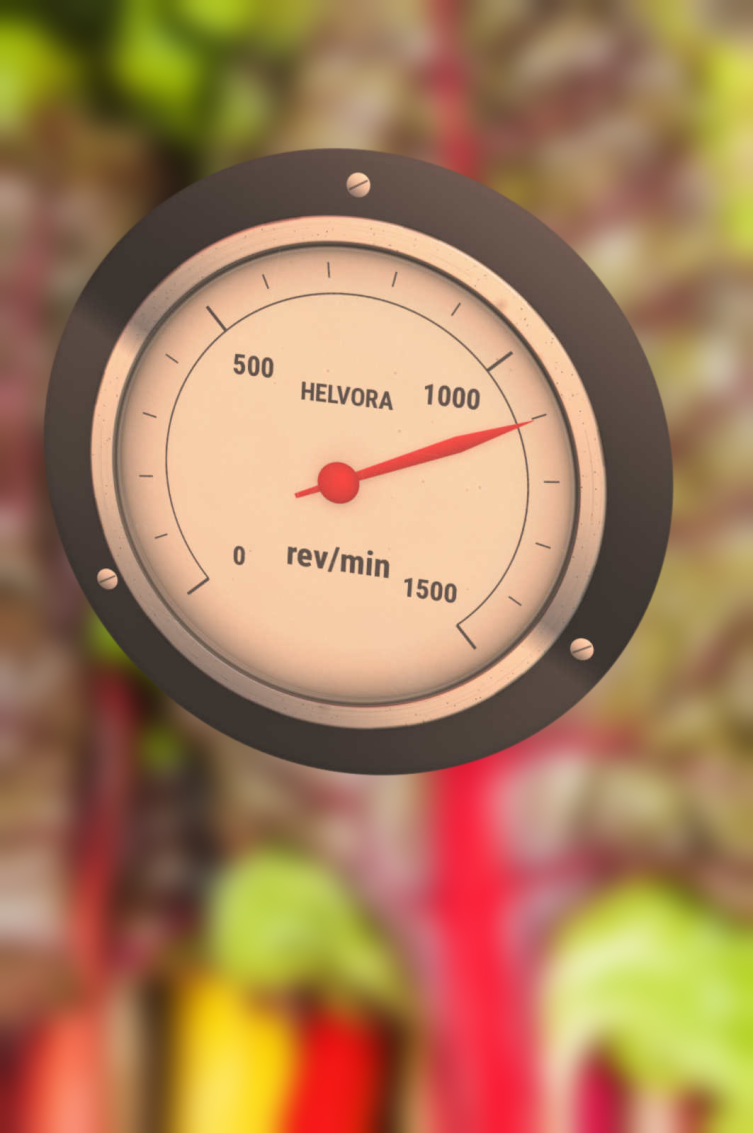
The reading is rpm 1100
